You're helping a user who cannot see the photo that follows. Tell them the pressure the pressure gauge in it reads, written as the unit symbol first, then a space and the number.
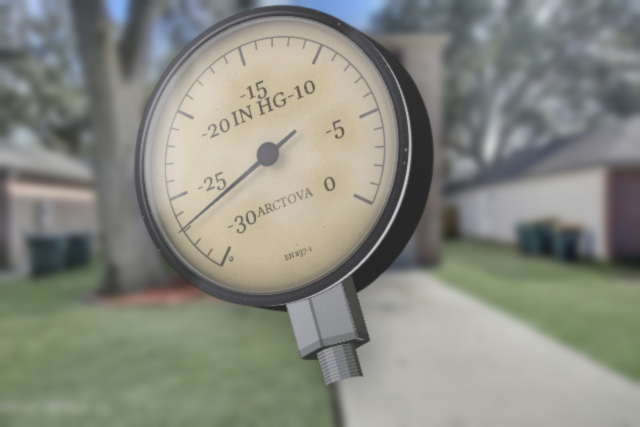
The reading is inHg -27
